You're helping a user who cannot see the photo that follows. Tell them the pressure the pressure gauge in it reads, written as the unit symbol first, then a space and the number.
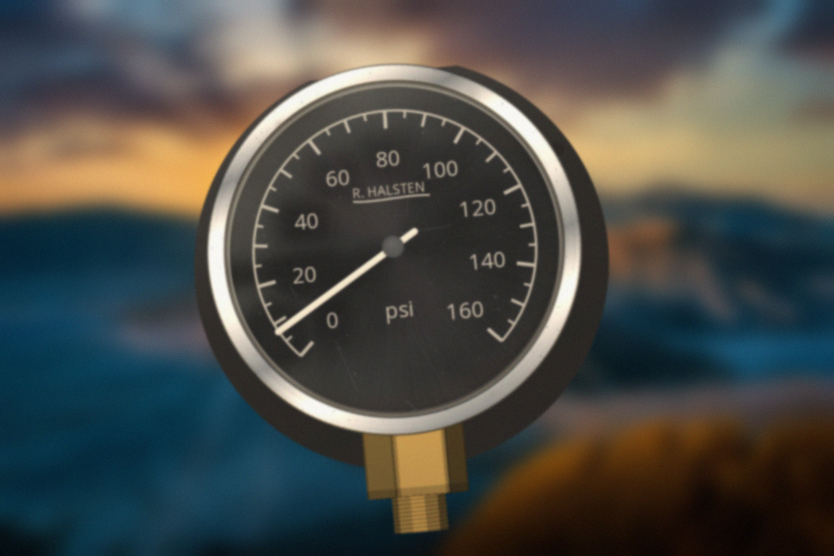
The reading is psi 7.5
